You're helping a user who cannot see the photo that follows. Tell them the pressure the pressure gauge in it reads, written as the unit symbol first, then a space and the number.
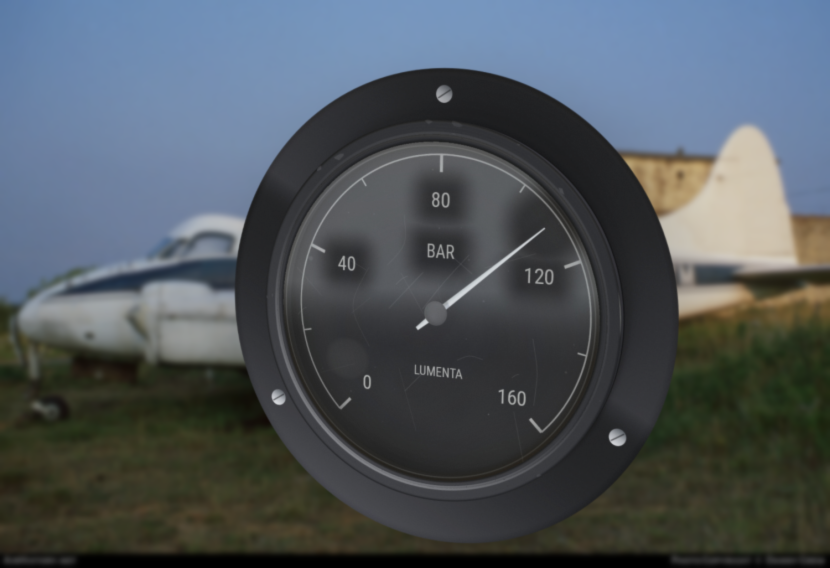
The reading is bar 110
